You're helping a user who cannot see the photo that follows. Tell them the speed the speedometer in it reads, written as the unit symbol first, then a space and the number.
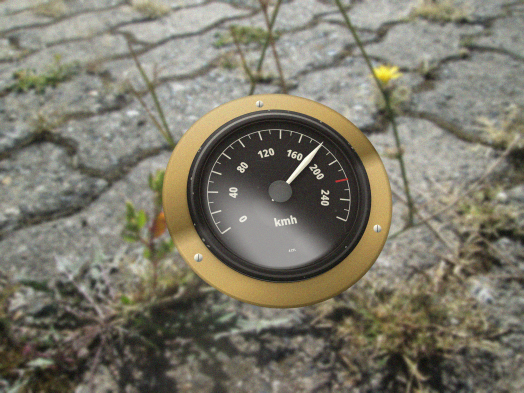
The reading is km/h 180
